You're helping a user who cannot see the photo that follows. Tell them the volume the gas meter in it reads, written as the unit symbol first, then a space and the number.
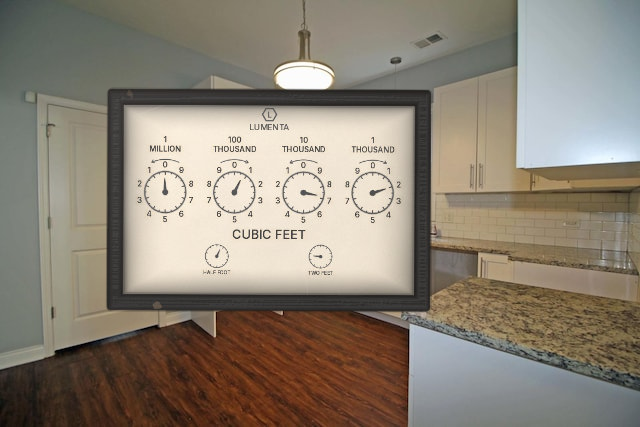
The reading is ft³ 7200
